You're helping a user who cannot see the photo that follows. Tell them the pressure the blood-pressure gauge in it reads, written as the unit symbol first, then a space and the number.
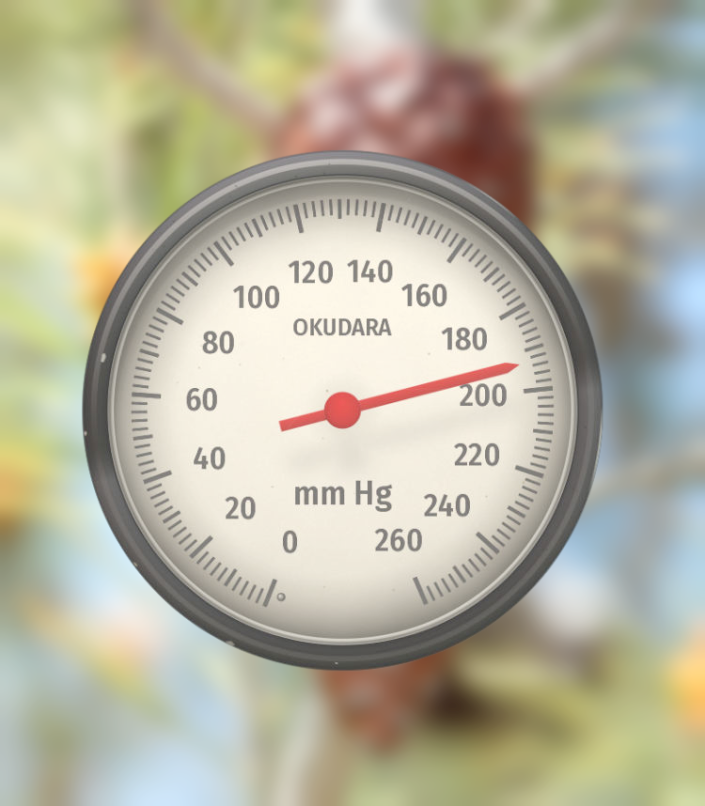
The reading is mmHg 193
